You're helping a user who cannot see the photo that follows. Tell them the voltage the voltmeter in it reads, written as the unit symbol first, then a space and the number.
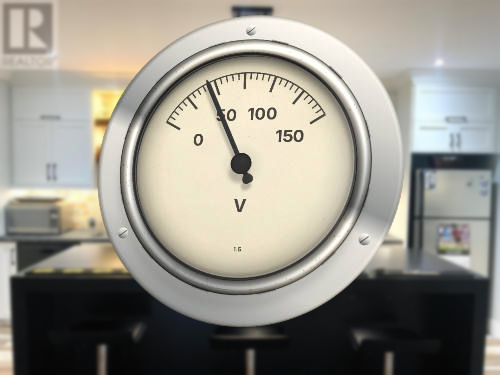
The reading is V 45
